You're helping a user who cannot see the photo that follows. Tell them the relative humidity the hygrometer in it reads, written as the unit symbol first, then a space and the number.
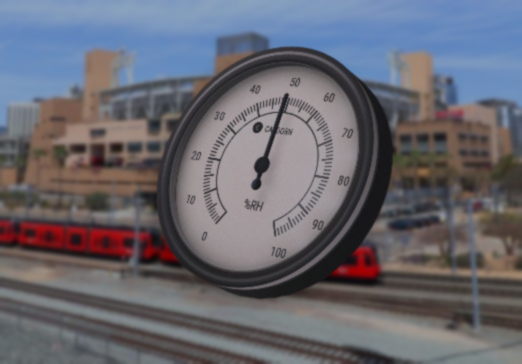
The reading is % 50
